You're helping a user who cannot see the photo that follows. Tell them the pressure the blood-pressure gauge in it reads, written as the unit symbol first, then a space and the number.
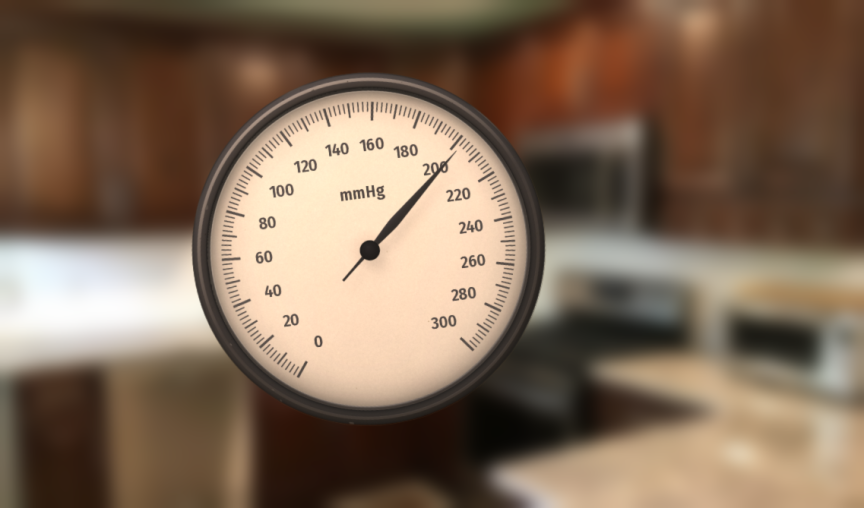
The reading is mmHg 202
